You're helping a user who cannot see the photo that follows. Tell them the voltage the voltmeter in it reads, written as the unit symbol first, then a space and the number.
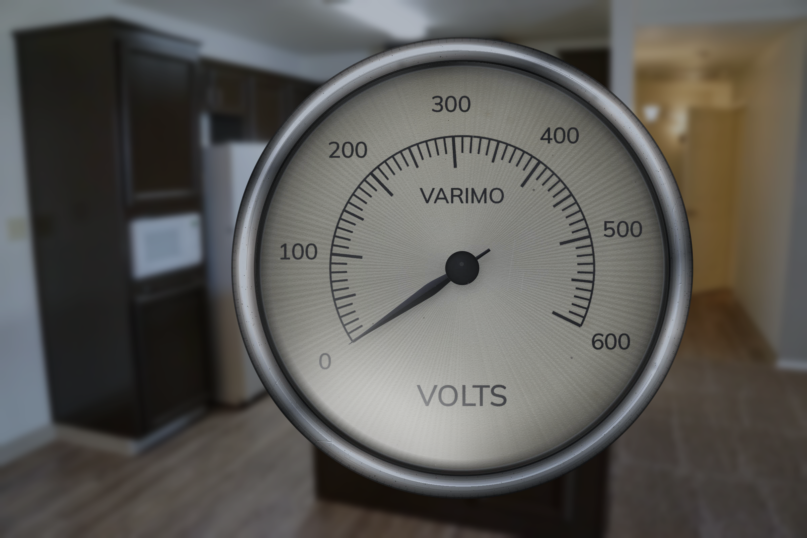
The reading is V 0
